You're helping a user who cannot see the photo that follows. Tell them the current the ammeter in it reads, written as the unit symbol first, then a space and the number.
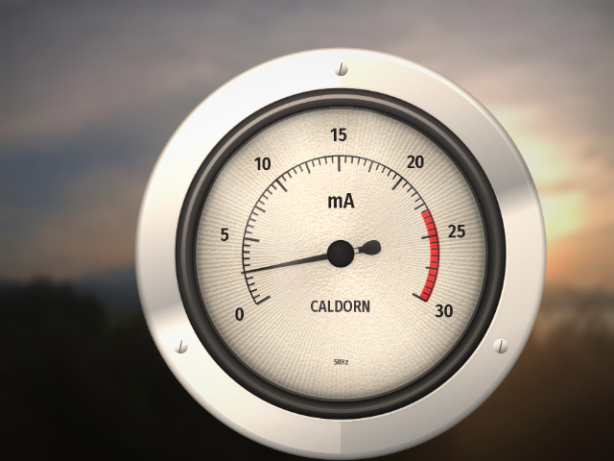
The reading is mA 2.5
